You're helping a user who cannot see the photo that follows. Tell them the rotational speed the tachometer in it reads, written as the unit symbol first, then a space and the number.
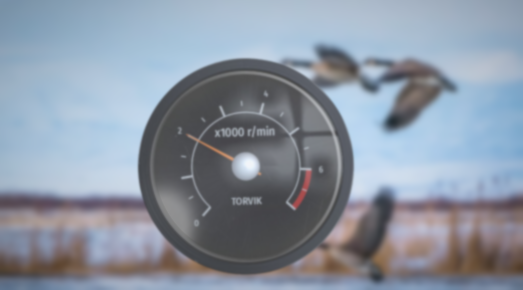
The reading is rpm 2000
